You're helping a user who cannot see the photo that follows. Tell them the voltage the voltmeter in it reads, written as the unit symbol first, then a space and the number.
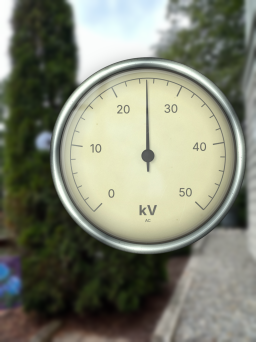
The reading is kV 25
